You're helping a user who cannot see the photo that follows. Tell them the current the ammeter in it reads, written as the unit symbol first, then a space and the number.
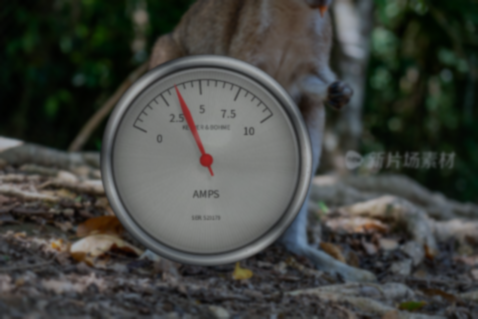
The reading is A 3.5
